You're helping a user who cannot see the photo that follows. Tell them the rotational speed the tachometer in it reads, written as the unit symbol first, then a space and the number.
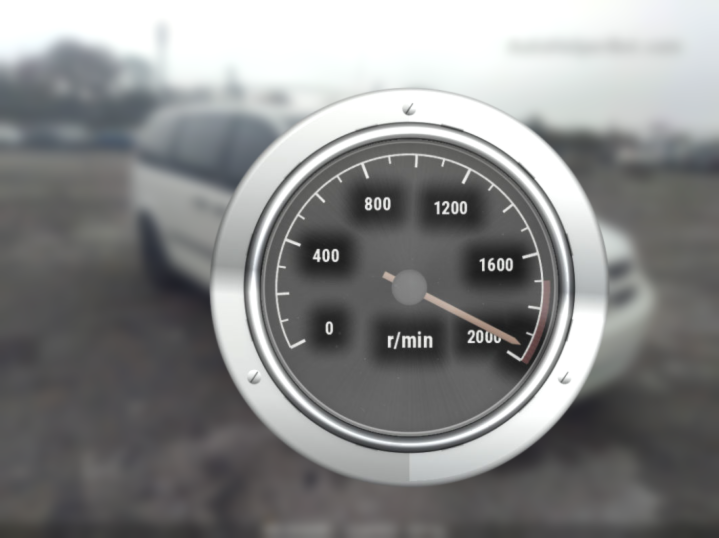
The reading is rpm 1950
